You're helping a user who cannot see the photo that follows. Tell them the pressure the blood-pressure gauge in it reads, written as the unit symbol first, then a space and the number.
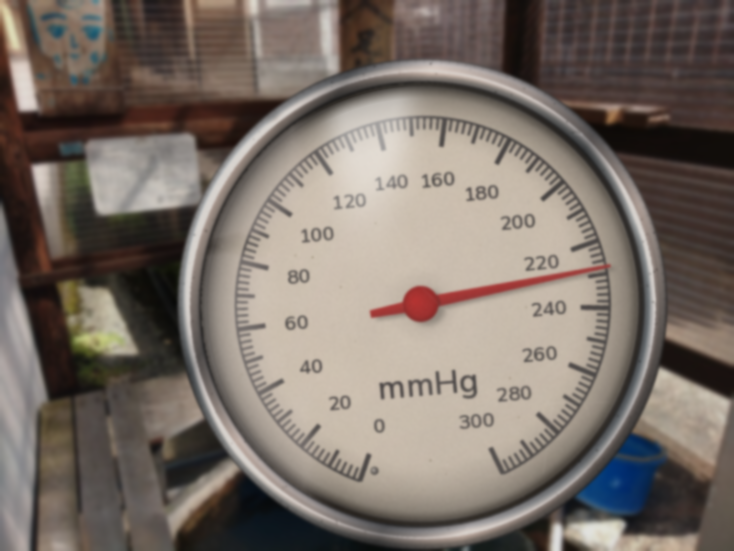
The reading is mmHg 228
